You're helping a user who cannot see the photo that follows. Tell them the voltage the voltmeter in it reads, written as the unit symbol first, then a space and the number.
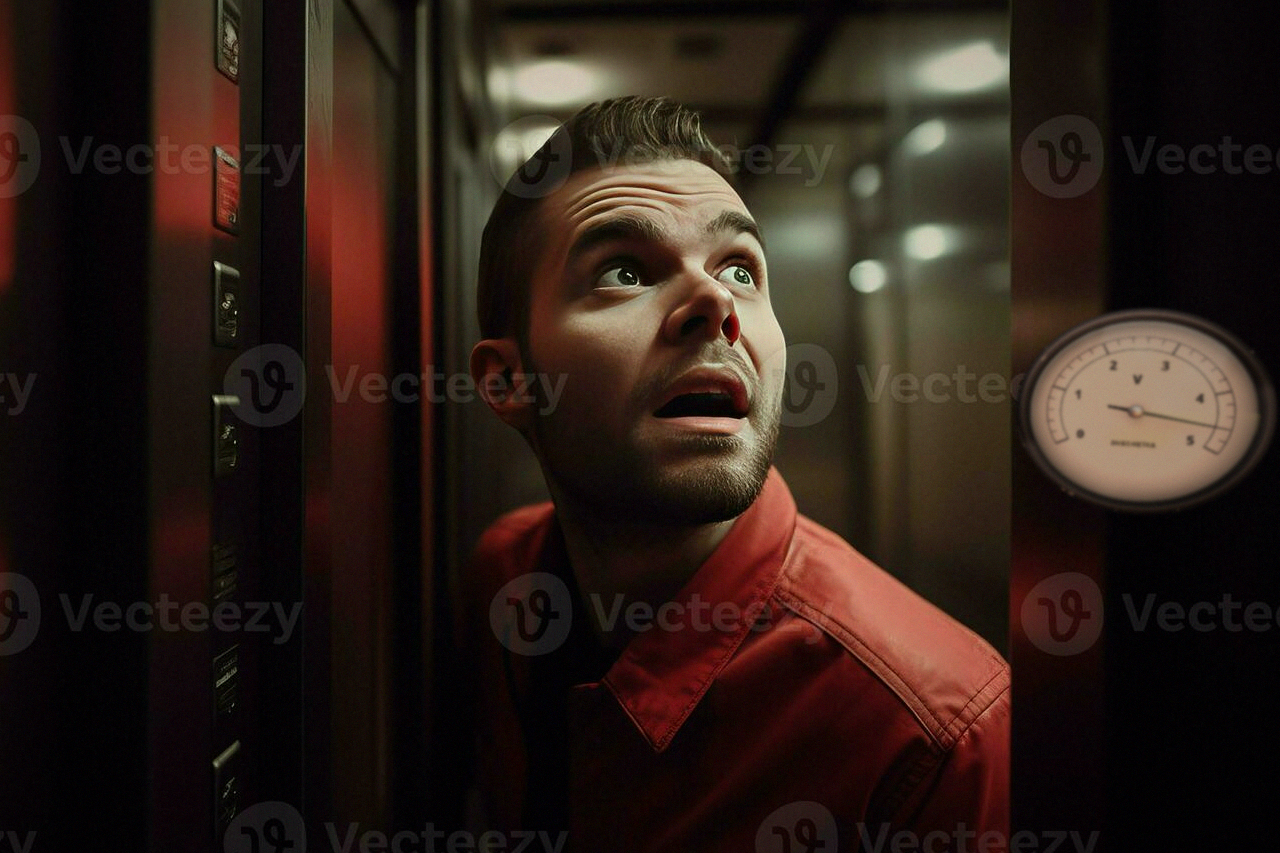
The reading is V 4.6
